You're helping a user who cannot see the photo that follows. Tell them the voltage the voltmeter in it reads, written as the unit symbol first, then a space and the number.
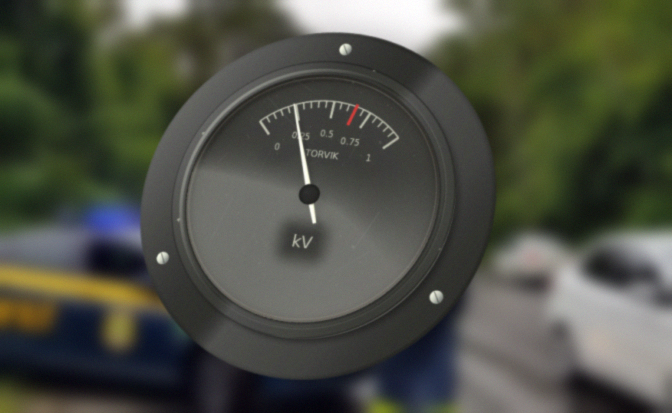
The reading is kV 0.25
